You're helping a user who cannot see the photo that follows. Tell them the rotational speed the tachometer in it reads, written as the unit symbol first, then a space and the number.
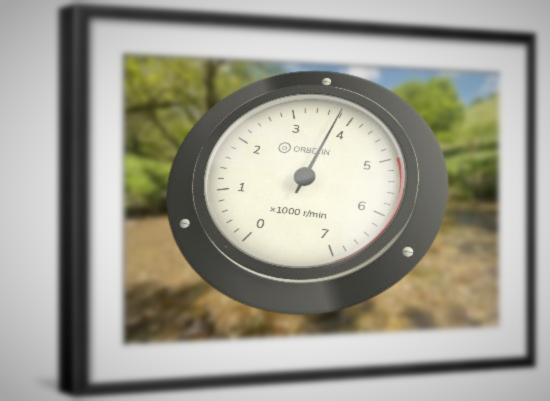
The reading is rpm 3800
